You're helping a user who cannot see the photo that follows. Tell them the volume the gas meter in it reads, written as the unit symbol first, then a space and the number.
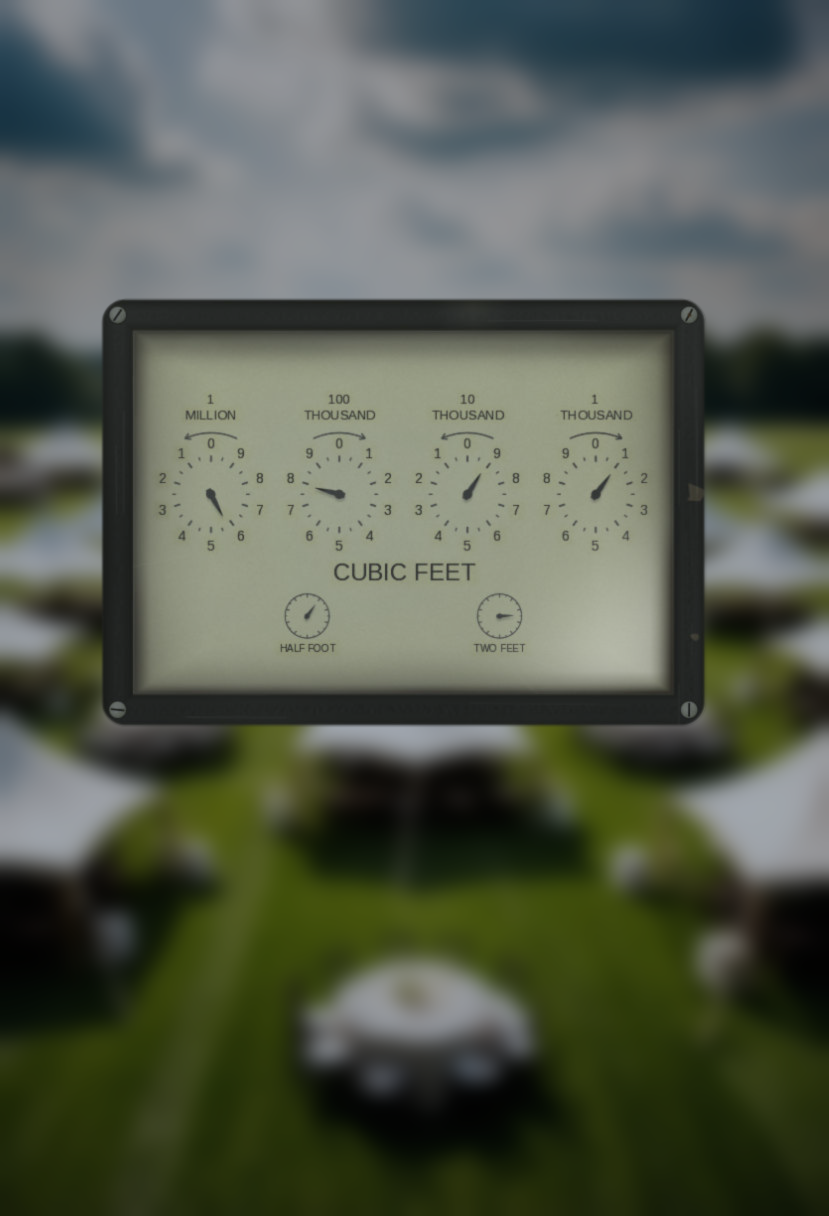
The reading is ft³ 579100
